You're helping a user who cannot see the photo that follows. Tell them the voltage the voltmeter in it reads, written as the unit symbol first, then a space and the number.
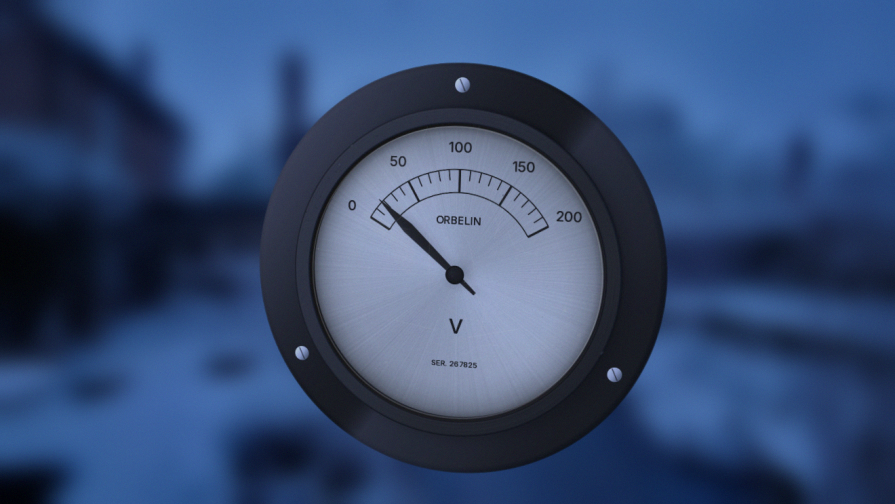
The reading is V 20
